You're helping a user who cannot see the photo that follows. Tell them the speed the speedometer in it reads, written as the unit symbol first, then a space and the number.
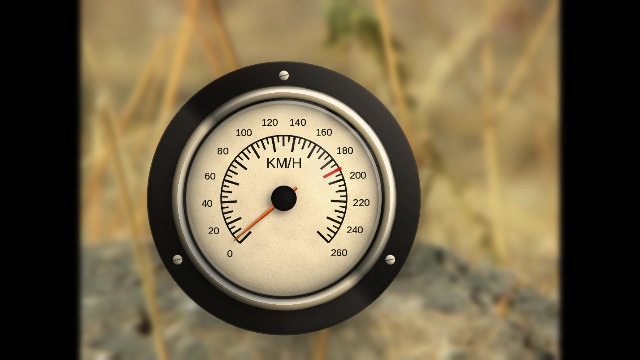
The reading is km/h 5
